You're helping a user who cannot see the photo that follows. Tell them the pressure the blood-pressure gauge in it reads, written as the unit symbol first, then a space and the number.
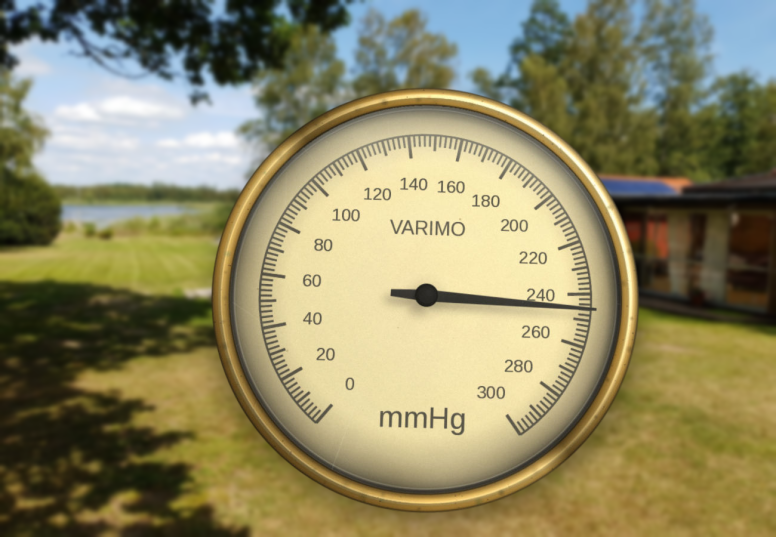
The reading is mmHg 246
